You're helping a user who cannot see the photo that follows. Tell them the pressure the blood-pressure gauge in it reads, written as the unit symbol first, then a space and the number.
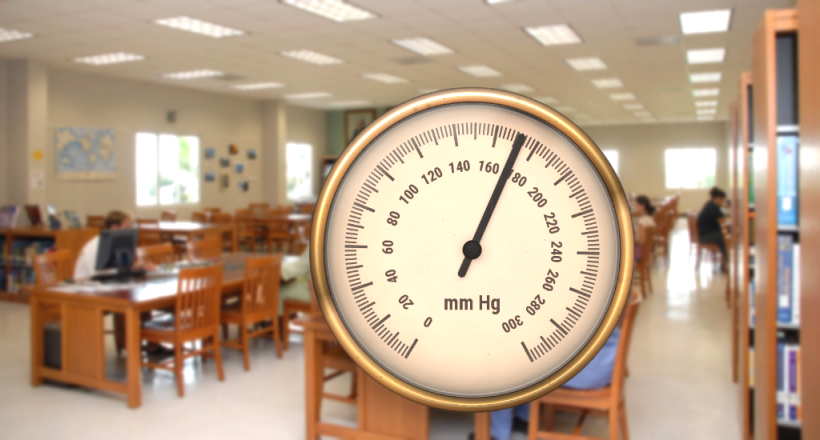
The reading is mmHg 172
